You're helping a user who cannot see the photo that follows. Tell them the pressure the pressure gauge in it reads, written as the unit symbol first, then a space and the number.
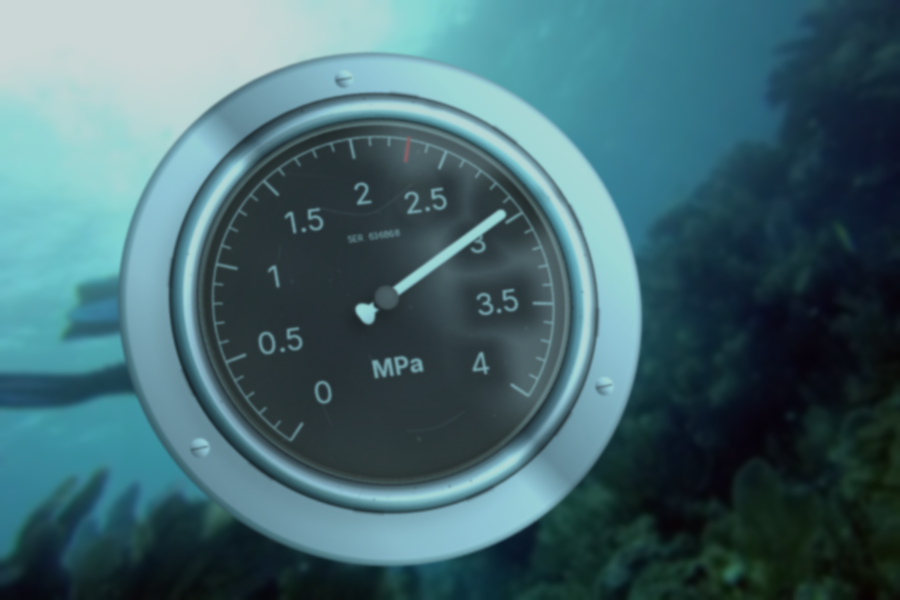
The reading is MPa 2.95
